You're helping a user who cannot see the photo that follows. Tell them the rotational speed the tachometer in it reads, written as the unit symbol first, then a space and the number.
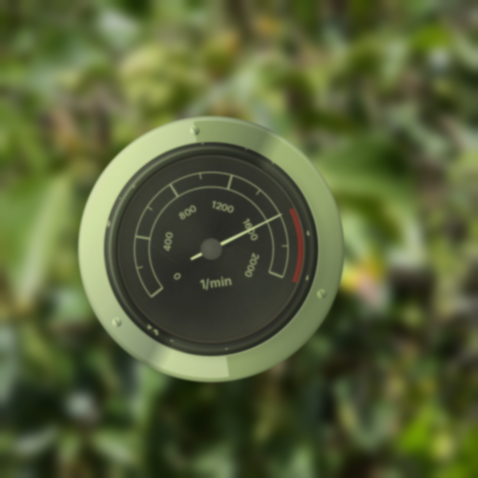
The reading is rpm 1600
